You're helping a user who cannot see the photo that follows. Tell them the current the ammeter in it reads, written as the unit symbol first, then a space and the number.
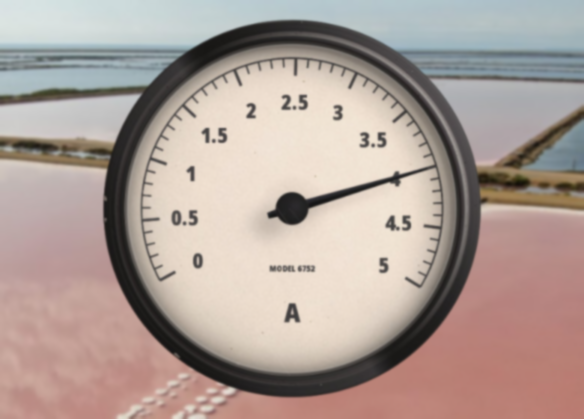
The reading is A 4
